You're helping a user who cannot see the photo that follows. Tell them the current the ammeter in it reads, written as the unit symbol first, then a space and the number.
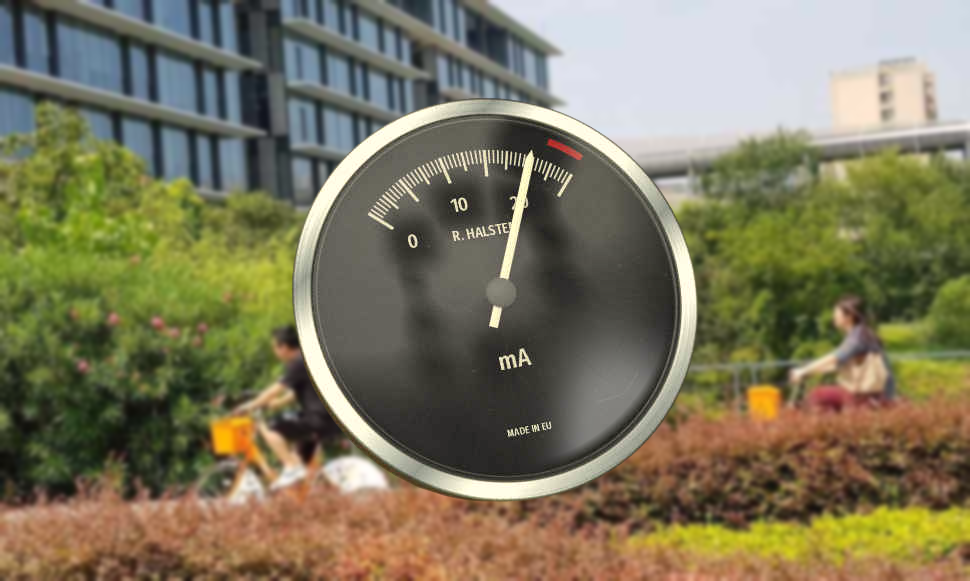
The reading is mA 20
